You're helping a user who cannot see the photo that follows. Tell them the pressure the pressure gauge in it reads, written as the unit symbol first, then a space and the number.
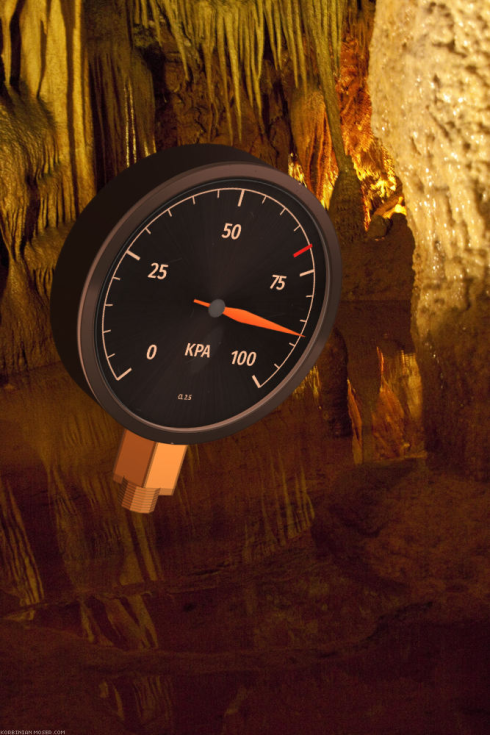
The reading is kPa 87.5
